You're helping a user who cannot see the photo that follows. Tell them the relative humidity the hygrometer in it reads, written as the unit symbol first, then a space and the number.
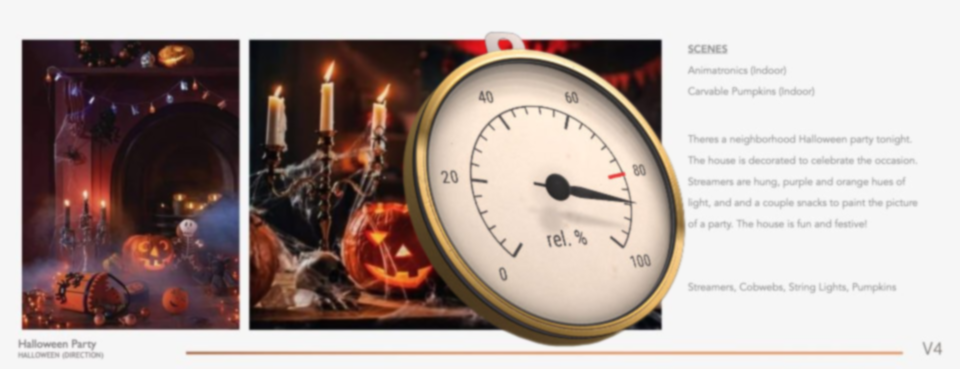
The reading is % 88
